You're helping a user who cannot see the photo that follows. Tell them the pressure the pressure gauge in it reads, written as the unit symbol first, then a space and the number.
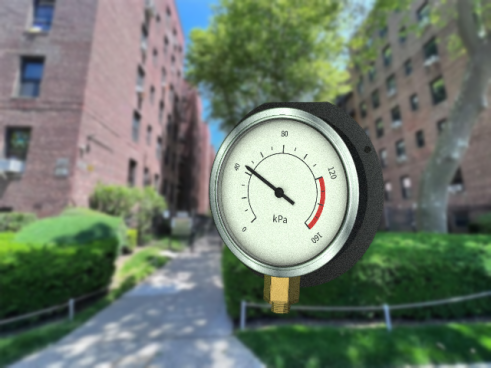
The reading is kPa 45
